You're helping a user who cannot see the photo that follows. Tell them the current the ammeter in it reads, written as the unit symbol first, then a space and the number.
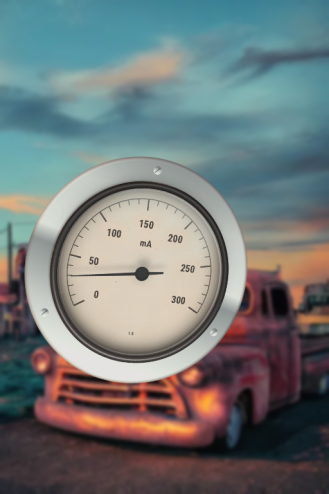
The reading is mA 30
